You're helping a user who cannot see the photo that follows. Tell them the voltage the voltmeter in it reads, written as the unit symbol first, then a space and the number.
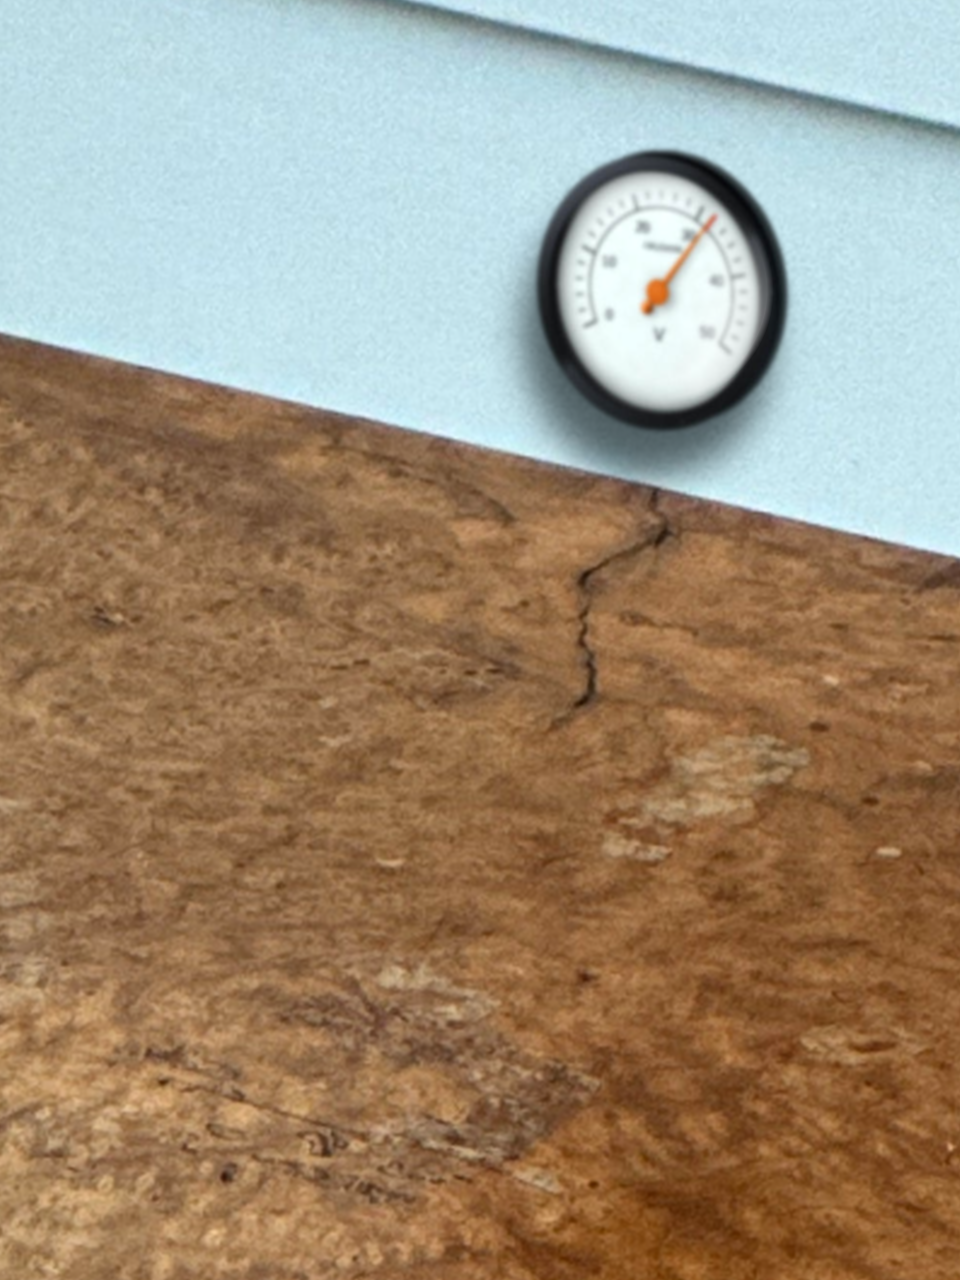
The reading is V 32
